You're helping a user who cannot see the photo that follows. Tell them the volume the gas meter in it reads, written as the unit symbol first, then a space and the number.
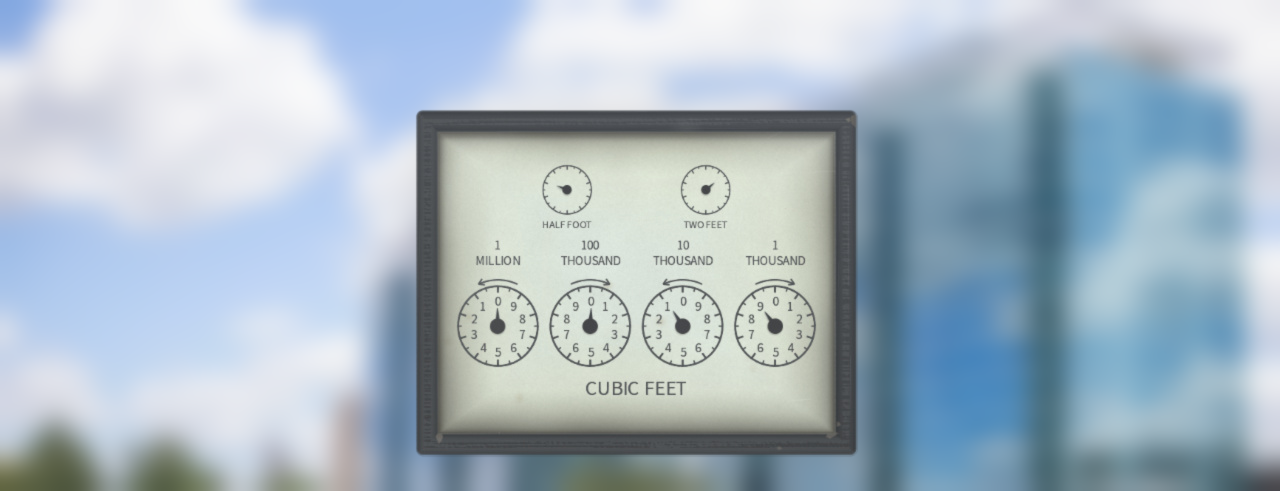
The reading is ft³ 900
